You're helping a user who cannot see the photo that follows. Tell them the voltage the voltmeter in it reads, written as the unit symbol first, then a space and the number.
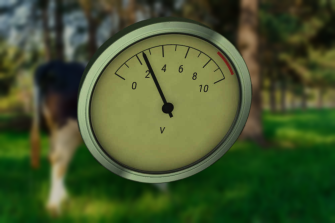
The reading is V 2.5
